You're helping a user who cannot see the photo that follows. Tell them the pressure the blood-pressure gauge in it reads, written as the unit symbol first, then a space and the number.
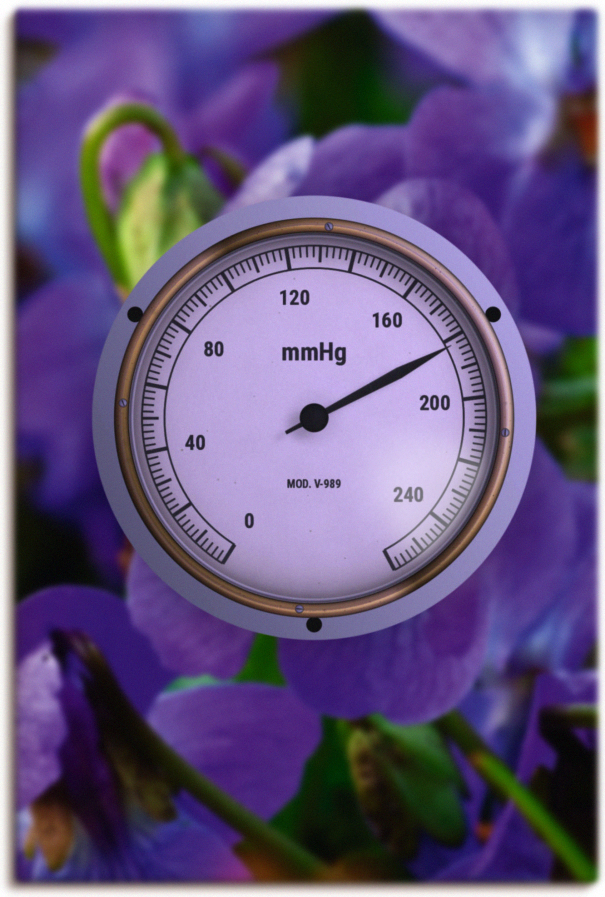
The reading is mmHg 182
